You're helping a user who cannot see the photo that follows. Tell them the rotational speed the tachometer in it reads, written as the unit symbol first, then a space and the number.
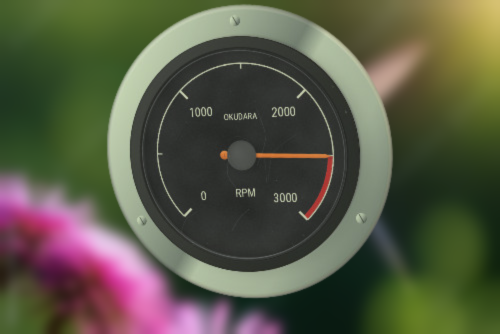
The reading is rpm 2500
